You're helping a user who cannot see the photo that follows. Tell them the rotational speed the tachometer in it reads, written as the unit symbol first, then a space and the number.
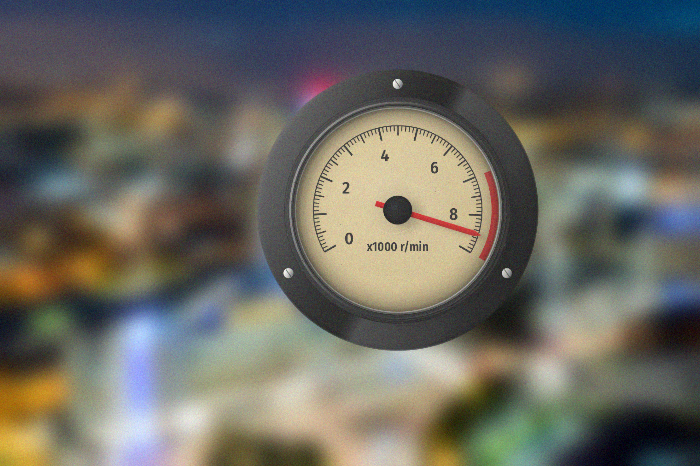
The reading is rpm 8500
